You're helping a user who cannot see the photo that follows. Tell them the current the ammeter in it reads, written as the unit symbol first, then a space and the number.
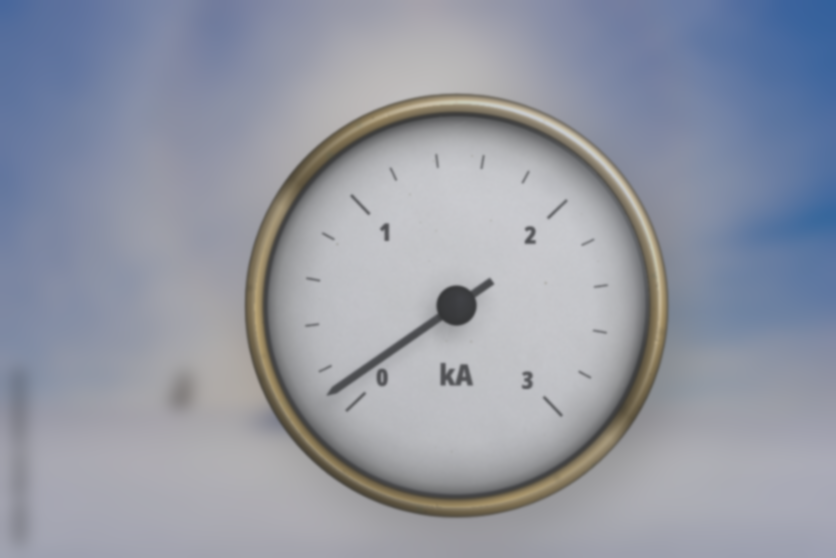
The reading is kA 0.1
